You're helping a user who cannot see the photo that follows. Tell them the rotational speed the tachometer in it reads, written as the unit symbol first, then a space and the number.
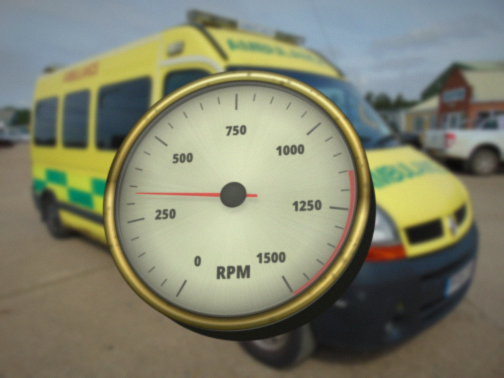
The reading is rpm 325
